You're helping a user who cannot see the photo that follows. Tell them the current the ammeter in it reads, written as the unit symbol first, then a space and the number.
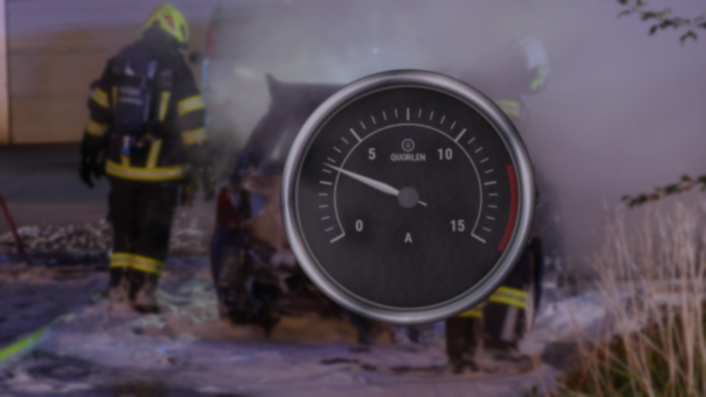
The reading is A 3.25
